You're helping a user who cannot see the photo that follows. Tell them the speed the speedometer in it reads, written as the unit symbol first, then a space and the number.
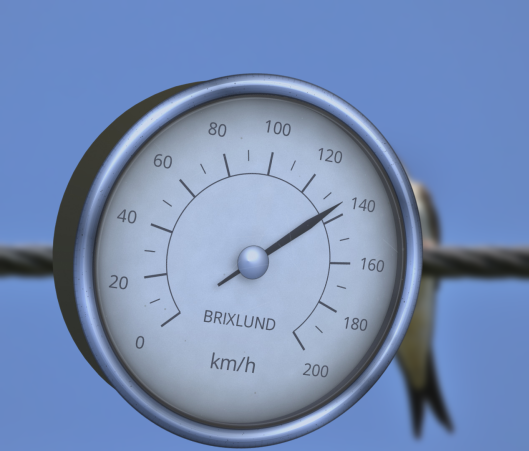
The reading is km/h 135
